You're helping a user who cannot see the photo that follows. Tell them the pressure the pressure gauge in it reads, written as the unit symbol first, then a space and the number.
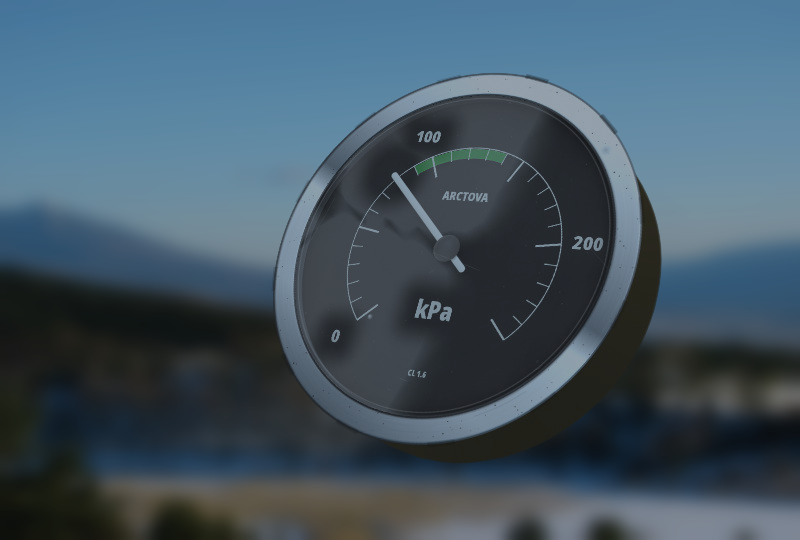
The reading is kPa 80
